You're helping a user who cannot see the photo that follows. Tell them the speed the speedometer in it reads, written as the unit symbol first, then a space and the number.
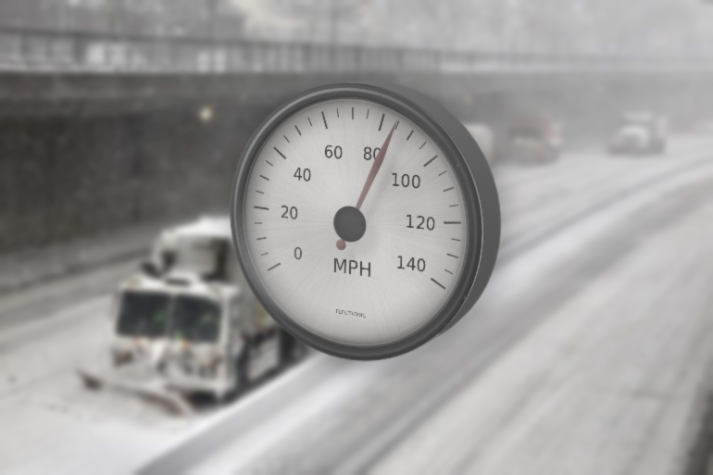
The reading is mph 85
